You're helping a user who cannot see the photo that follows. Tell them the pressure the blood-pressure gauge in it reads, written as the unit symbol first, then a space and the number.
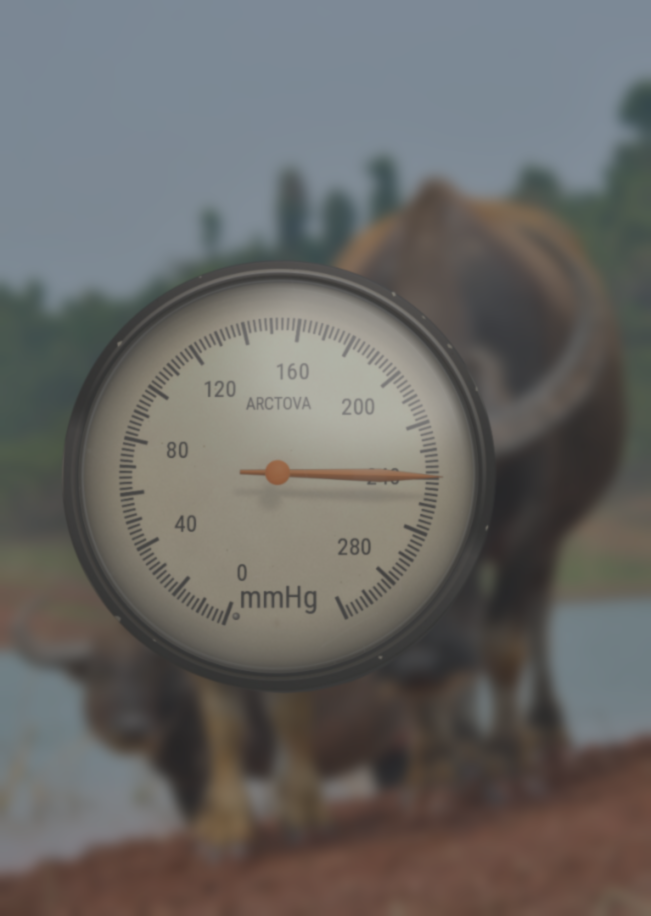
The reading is mmHg 240
